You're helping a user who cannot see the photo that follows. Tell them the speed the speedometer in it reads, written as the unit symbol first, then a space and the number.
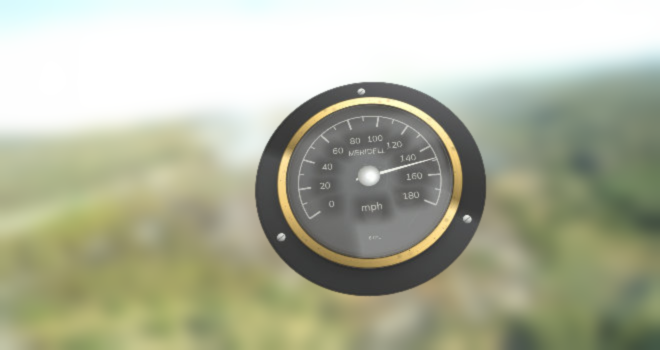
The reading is mph 150
